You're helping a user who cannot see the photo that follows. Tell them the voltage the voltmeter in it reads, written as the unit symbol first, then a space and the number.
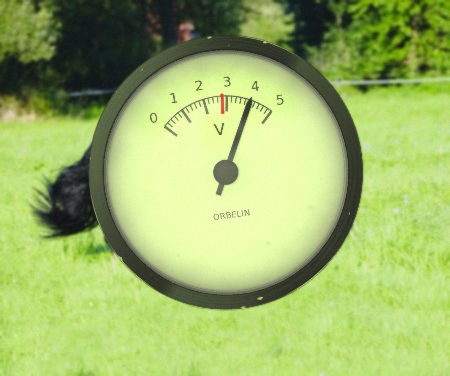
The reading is V 4
